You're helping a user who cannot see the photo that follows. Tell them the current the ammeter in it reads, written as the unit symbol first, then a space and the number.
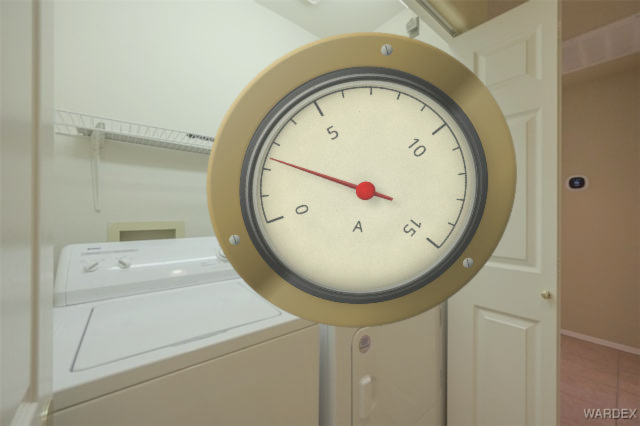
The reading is A 2.5
